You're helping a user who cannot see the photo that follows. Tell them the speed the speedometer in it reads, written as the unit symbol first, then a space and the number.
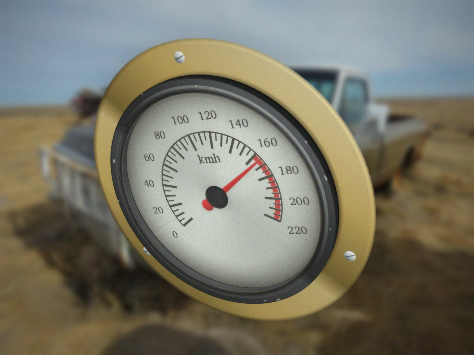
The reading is km/h 165
